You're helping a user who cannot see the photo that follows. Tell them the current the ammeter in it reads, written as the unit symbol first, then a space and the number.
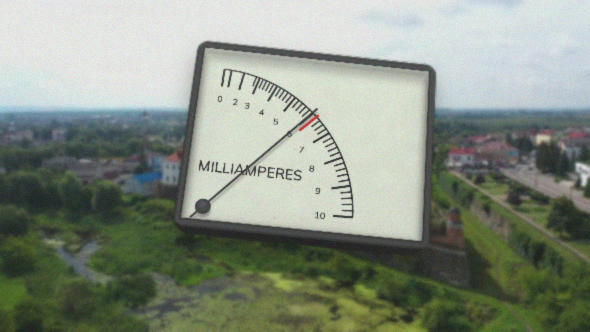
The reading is mA 6
